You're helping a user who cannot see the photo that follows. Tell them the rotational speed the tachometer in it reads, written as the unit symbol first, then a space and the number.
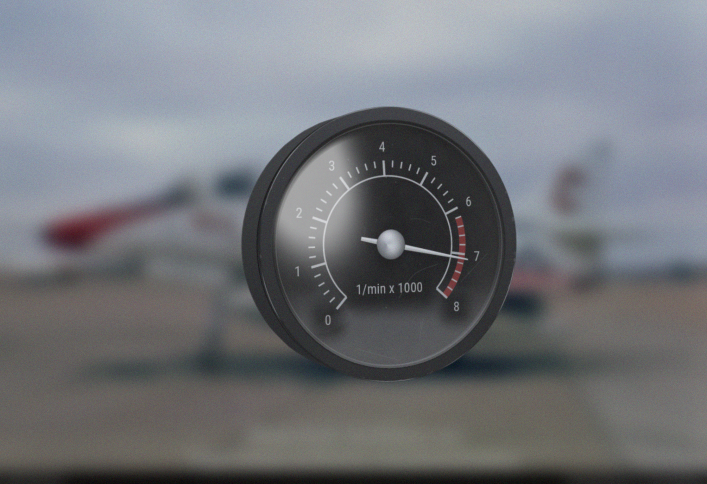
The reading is rpm 7100
